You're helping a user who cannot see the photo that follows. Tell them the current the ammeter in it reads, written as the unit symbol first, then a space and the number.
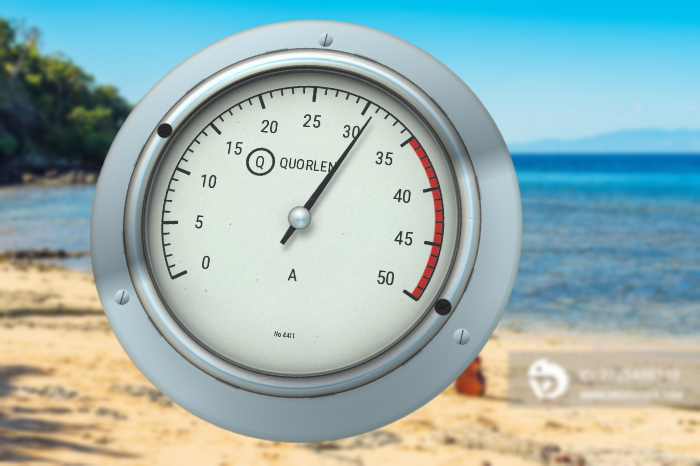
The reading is A 31
